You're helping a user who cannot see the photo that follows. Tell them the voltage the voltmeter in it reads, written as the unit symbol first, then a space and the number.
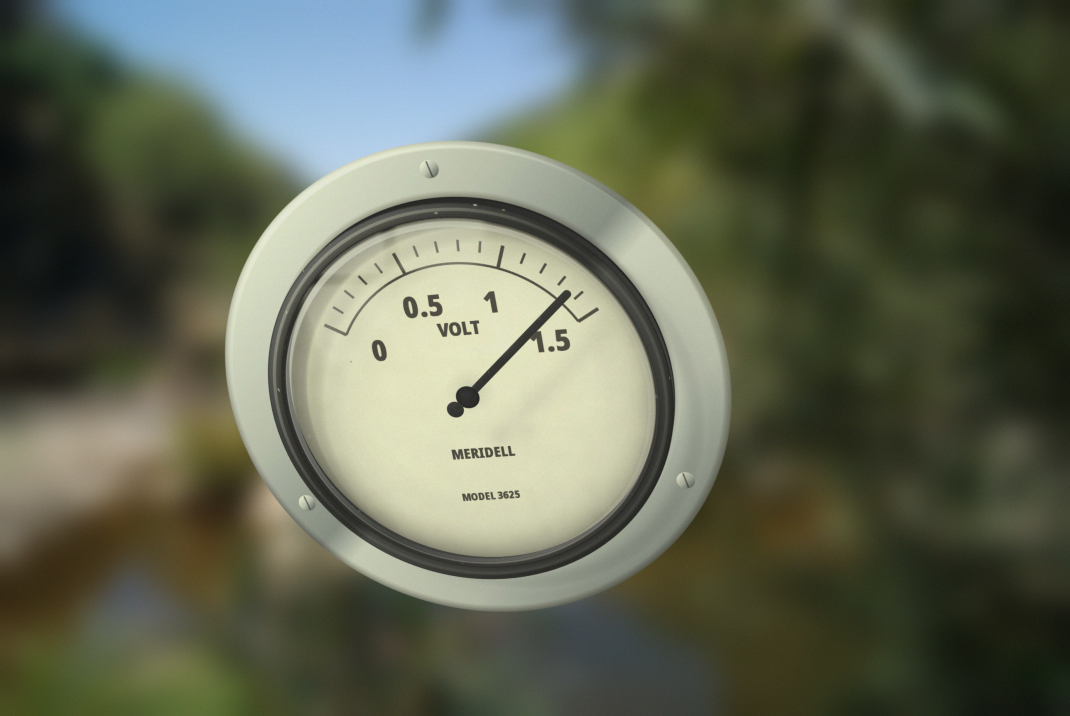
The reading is V 1.35
